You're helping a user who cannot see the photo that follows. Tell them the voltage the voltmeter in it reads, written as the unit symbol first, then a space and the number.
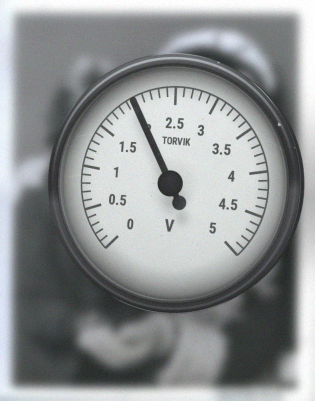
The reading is V 2
